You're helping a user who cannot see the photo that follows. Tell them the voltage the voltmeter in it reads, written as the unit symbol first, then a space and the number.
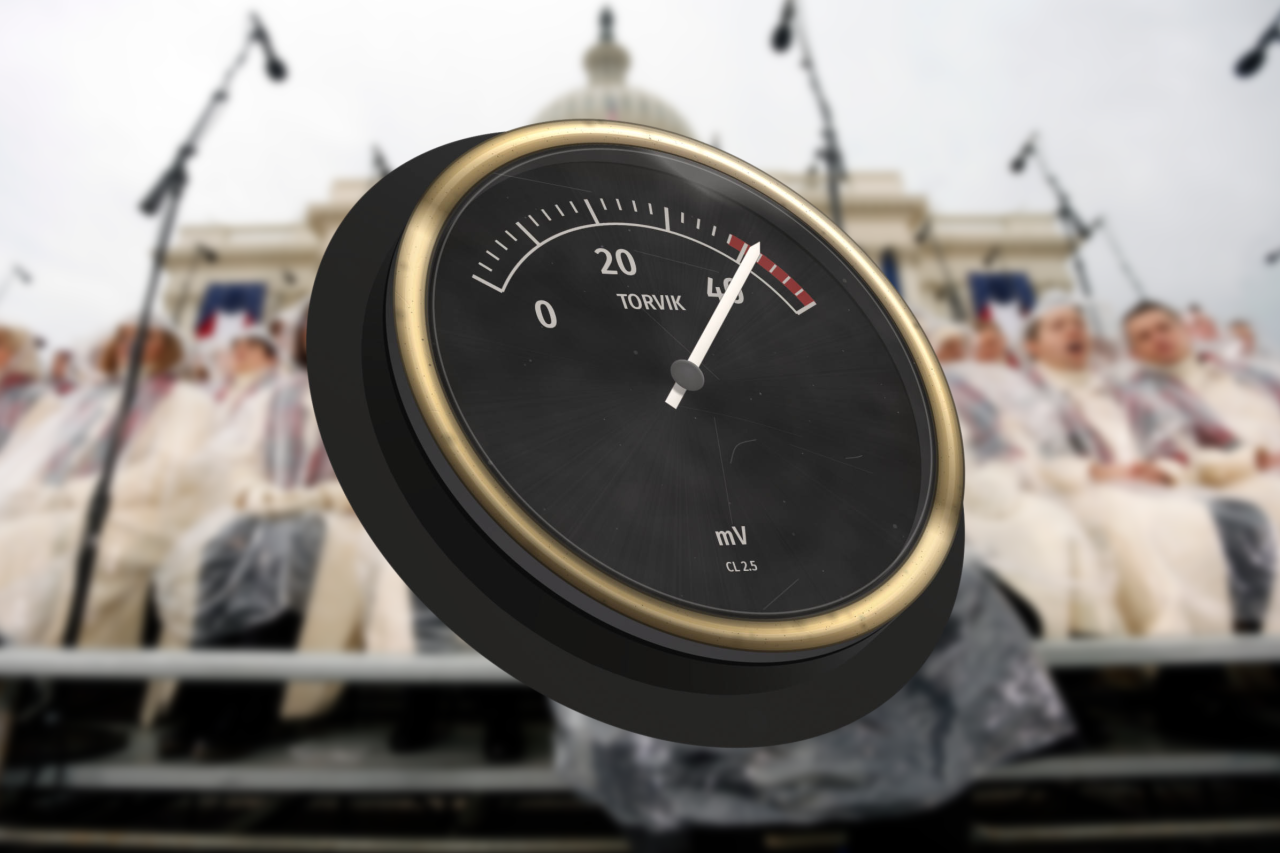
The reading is mV 41
